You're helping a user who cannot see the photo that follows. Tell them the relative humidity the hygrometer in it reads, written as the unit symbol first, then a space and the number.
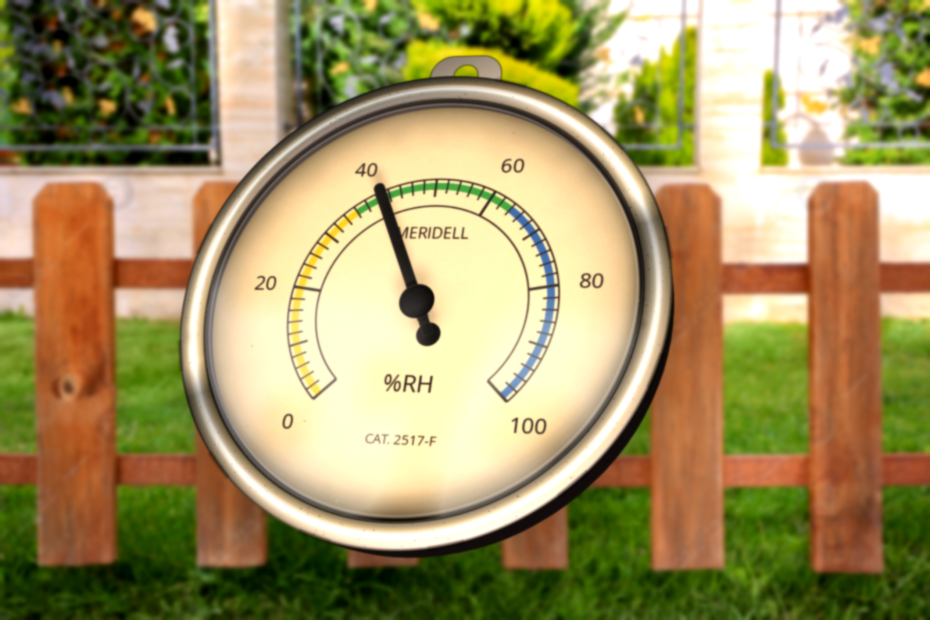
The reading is % 41
